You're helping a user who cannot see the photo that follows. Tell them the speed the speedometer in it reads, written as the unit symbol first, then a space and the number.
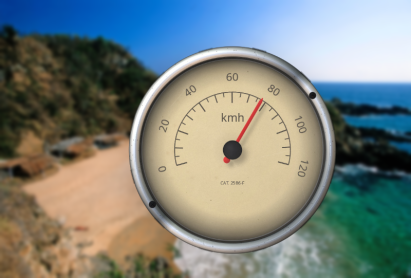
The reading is km/h 77.5
